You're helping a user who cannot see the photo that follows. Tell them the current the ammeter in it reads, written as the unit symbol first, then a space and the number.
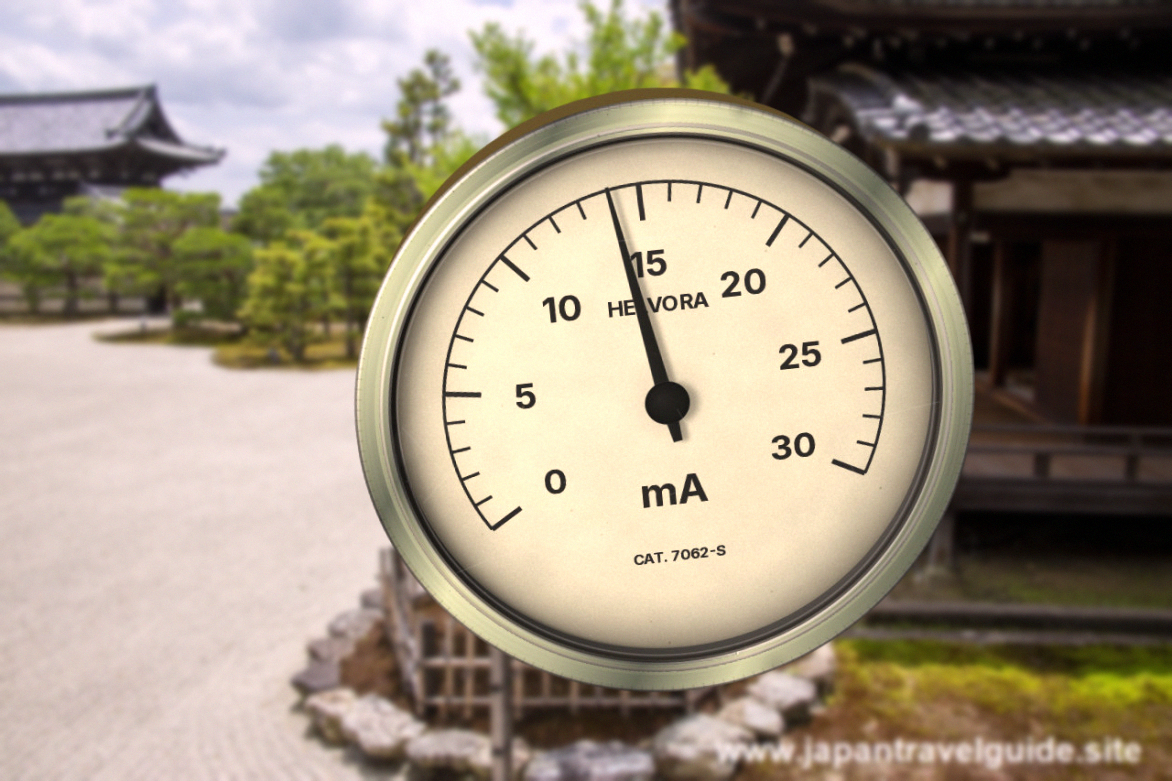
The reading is mA 14
